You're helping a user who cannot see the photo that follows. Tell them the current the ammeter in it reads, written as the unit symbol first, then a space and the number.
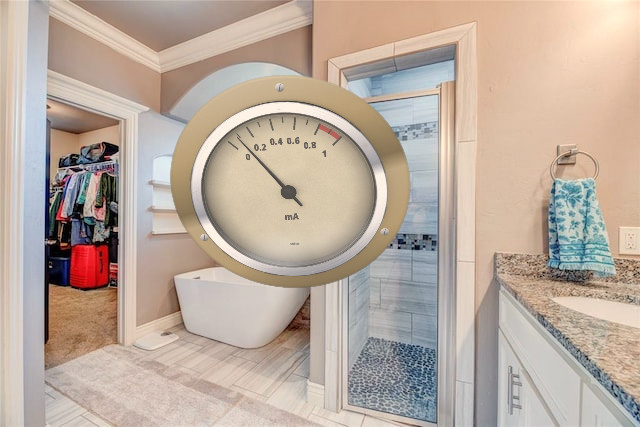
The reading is mA 0.1
